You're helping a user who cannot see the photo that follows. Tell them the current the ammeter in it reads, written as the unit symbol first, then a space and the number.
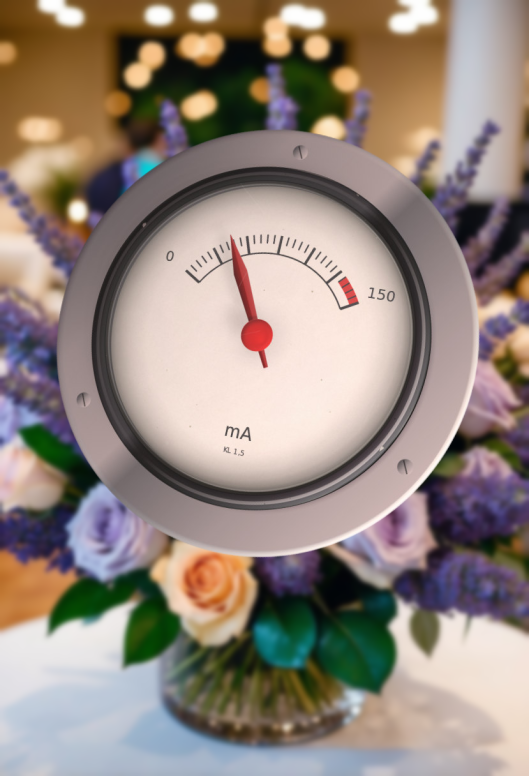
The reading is mA 40
